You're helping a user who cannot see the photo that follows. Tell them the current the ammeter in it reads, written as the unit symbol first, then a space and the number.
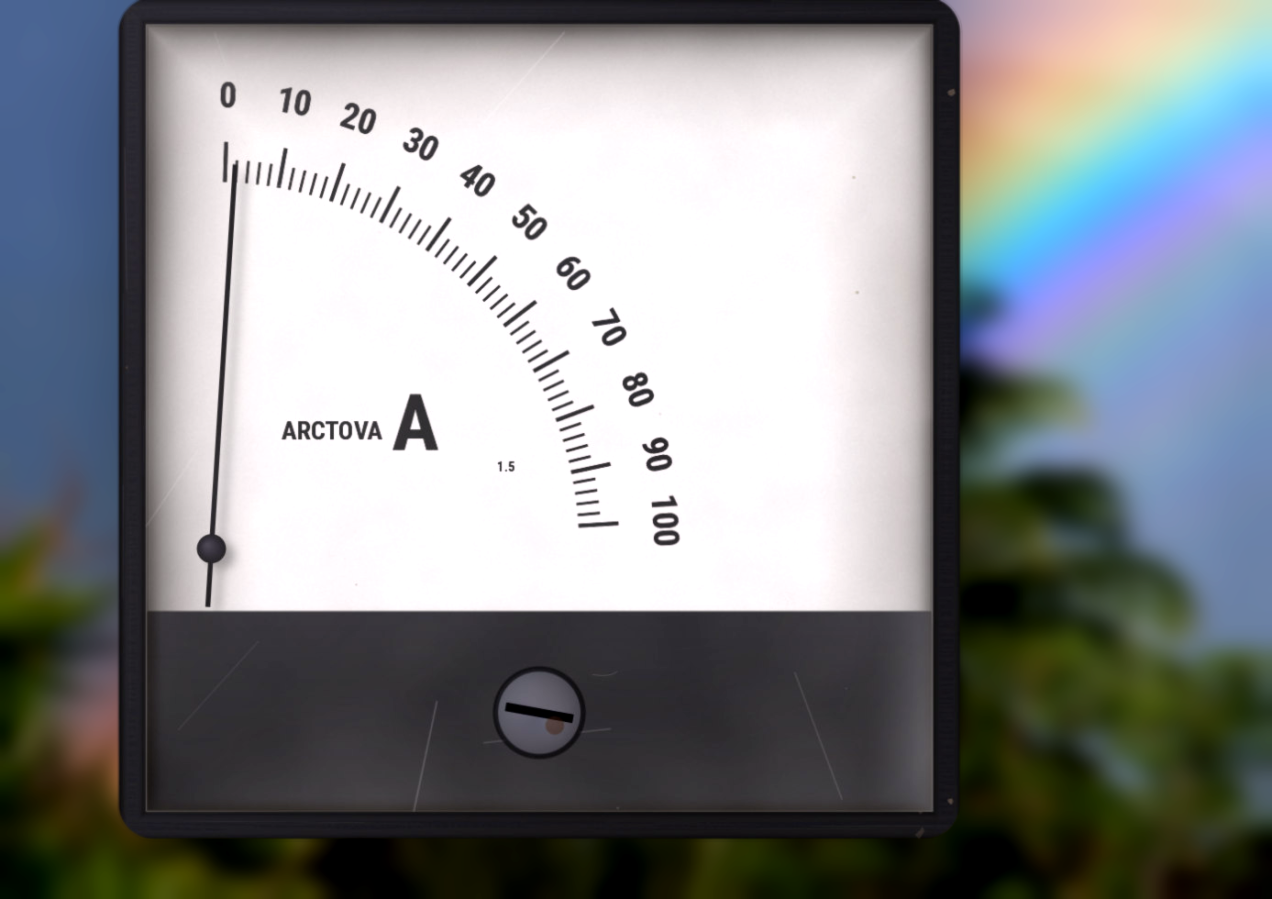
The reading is A 2
